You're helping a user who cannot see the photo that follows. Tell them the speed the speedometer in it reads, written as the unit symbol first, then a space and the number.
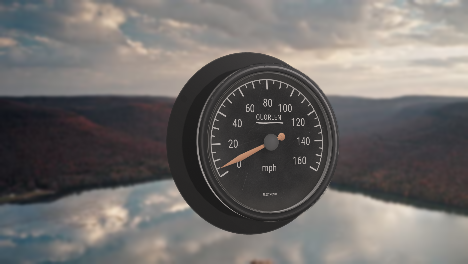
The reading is mph 5
